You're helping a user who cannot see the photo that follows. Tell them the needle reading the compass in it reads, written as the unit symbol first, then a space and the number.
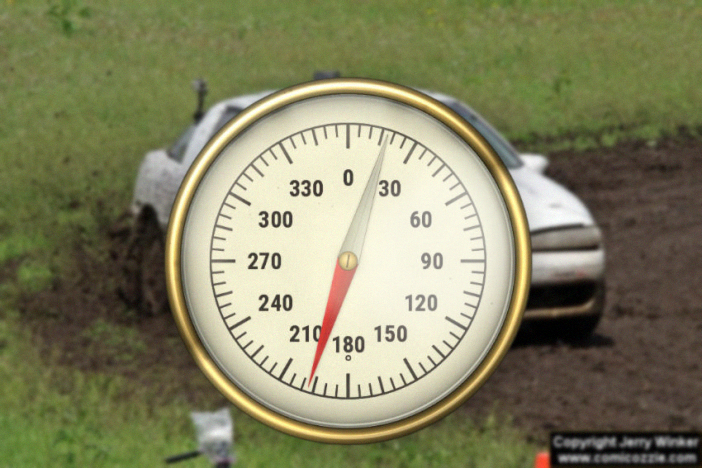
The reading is ° 197.5
